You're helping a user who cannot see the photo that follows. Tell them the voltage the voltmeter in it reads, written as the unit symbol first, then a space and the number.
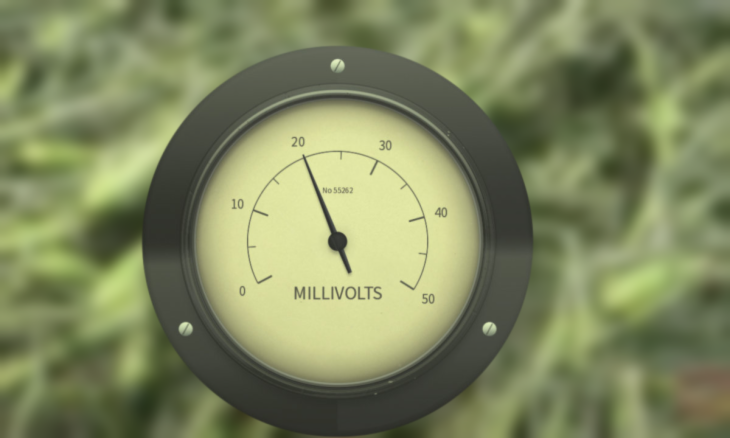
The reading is mV 20
